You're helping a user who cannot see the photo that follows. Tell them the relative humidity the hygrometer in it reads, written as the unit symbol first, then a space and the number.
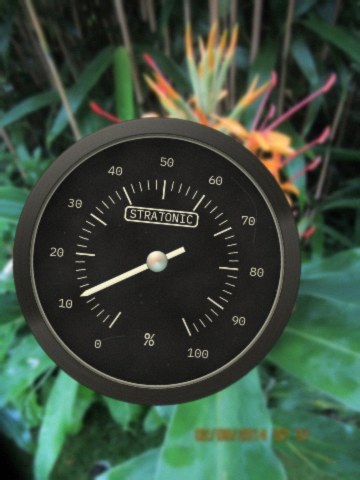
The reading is % 10
